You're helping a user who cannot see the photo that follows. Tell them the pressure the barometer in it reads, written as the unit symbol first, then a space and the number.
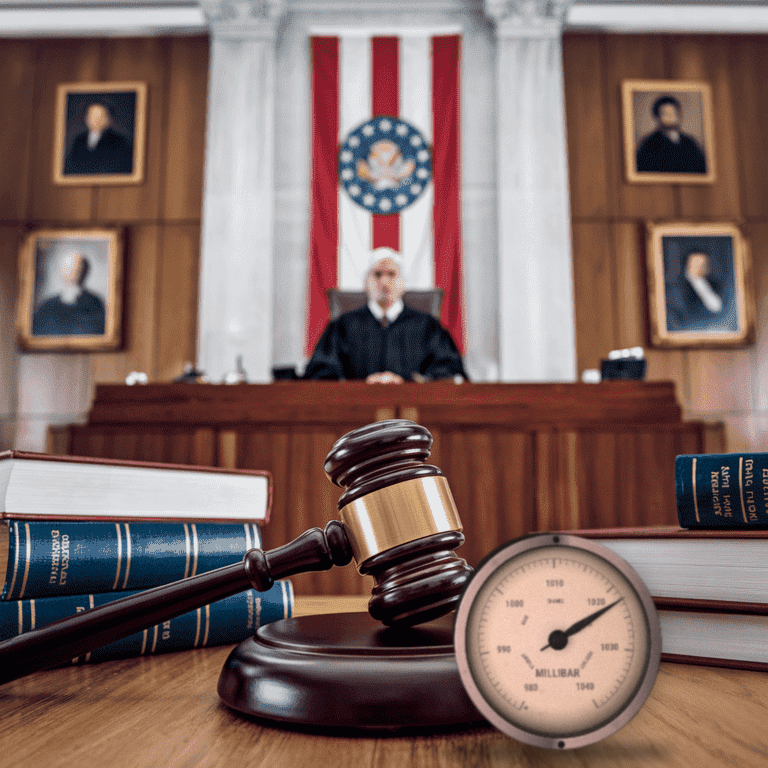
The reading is mbar 1022
